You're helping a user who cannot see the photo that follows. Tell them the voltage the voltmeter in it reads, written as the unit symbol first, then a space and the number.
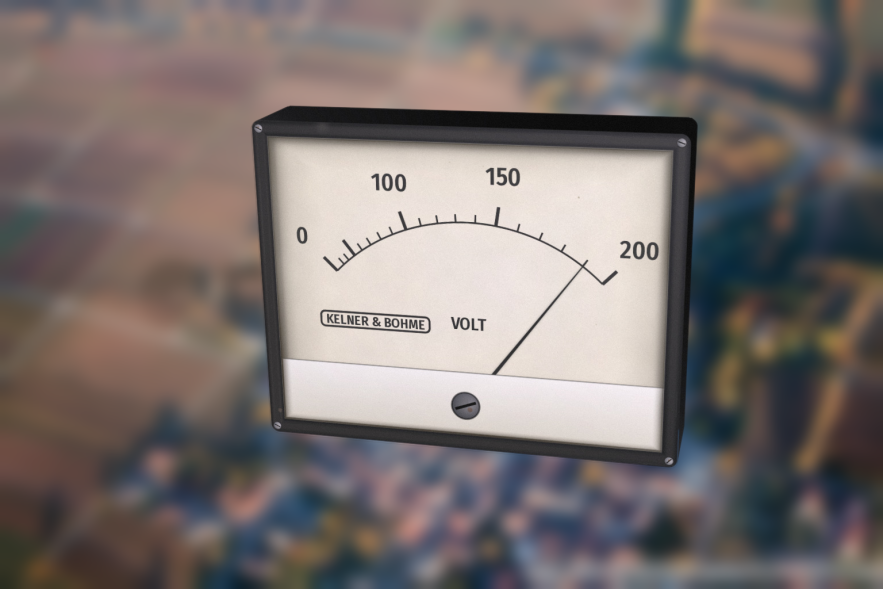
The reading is V 190
